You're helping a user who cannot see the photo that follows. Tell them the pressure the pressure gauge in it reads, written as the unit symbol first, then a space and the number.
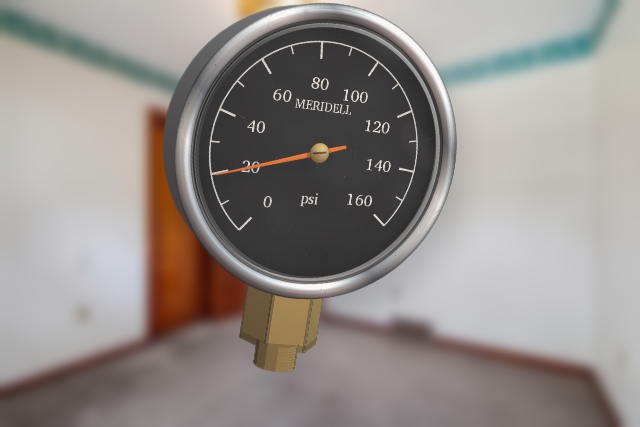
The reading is psi 20
